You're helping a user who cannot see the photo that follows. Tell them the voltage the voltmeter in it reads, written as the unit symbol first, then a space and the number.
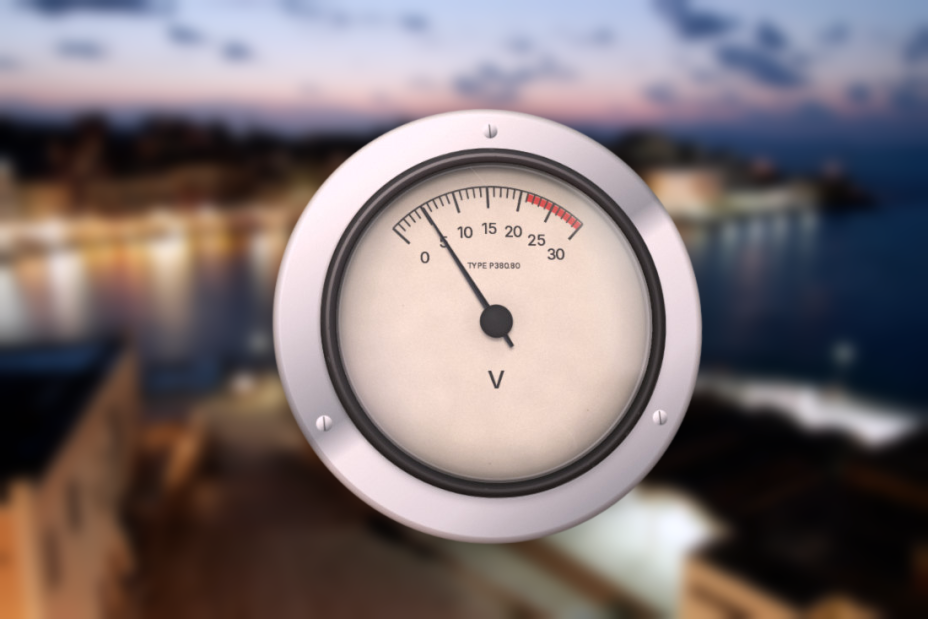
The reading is V 5
